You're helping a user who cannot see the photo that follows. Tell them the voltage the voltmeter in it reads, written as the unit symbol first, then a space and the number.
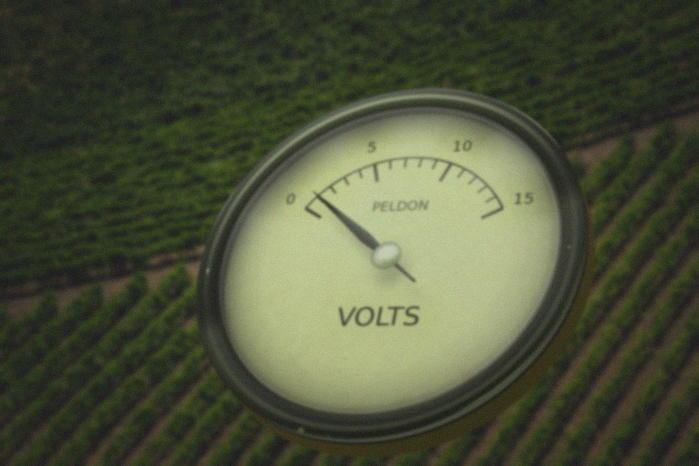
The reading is V 1
